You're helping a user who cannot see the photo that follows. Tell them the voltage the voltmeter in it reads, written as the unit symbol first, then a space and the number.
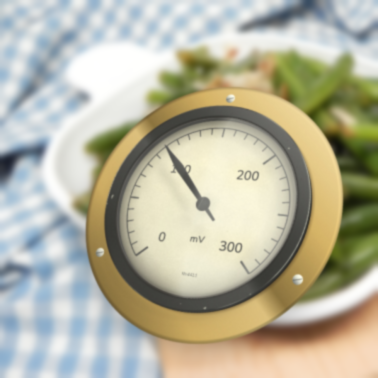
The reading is mV 100
